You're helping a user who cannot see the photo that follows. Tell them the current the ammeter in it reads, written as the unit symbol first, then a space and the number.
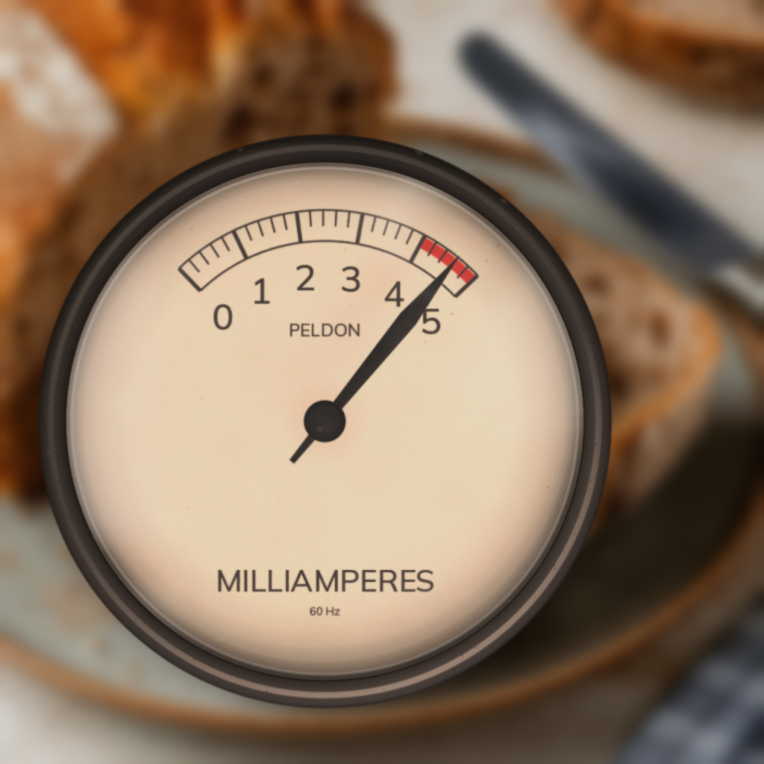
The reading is mA 4.6
